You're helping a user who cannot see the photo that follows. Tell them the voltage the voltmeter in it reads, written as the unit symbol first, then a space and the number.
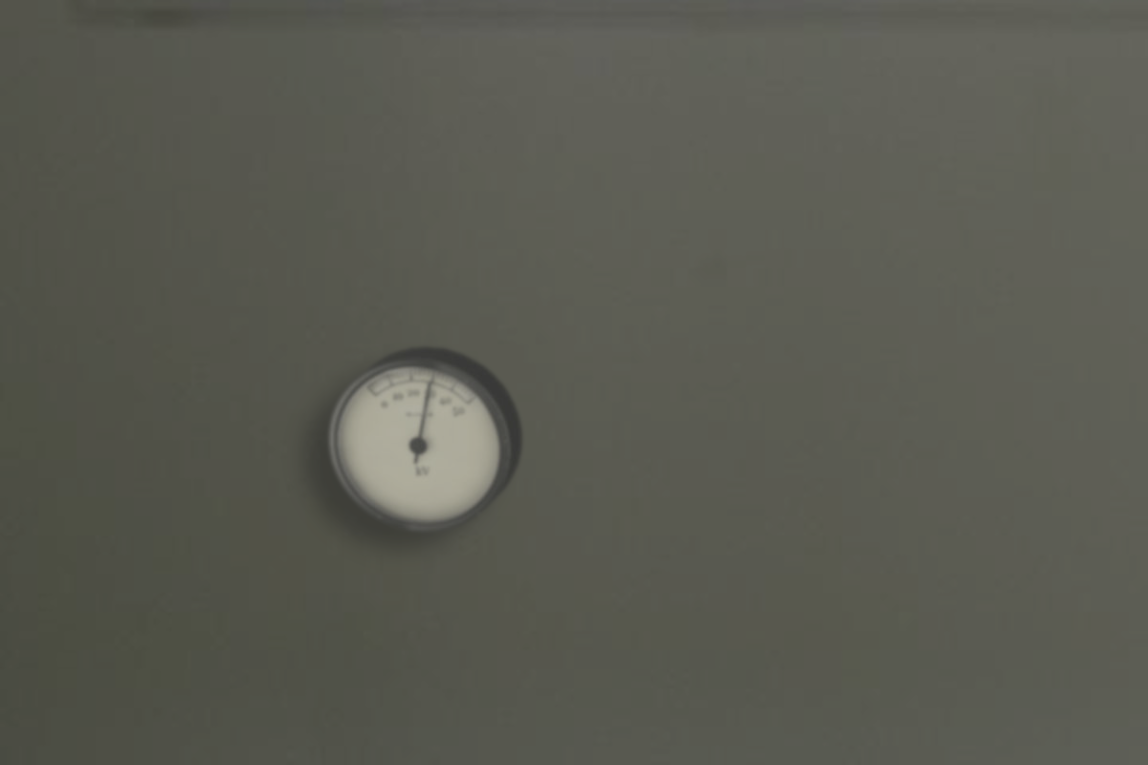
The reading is kV 30
